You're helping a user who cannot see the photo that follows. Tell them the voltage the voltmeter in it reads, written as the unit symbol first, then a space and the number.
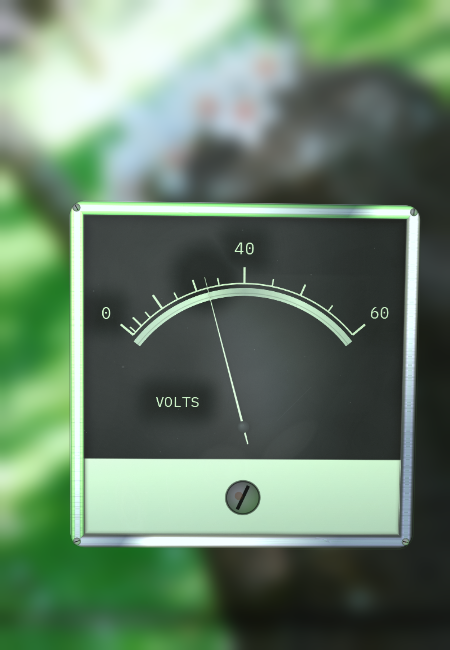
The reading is V 32.5
